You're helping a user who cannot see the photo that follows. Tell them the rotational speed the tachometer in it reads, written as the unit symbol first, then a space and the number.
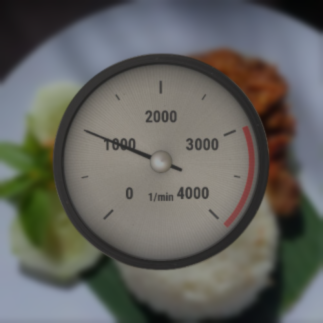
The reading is rpm 1000
